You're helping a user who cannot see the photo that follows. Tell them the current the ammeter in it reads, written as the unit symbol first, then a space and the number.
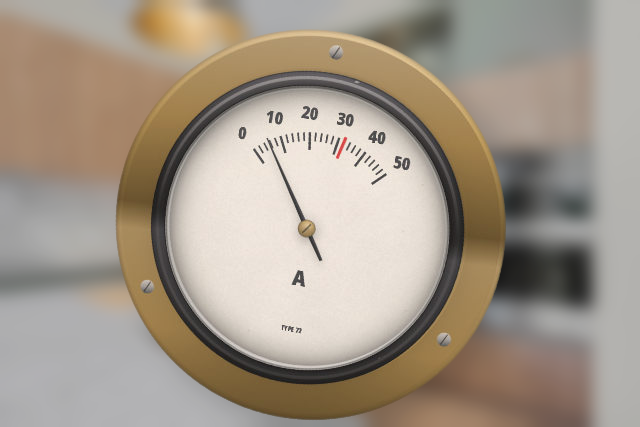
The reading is A 6
